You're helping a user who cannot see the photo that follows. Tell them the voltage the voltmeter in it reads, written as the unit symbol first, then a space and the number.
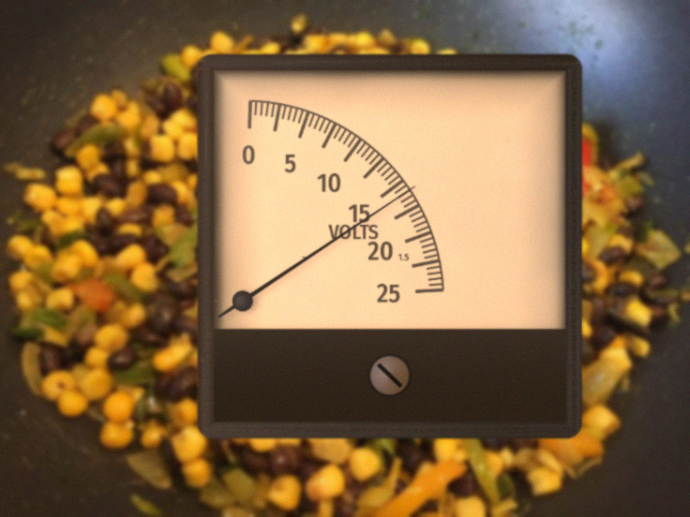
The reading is V 16
